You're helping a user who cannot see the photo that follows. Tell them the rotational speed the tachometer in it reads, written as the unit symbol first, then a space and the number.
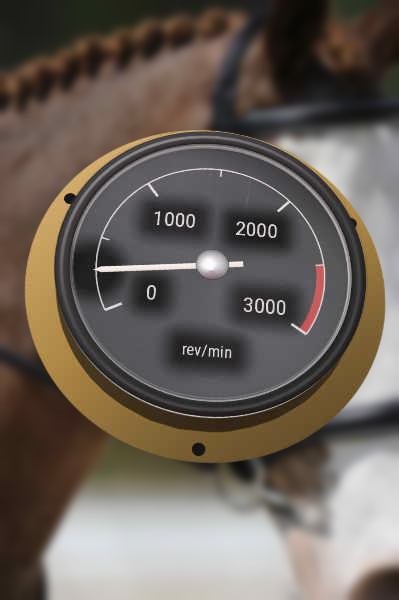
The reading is rpm 250
